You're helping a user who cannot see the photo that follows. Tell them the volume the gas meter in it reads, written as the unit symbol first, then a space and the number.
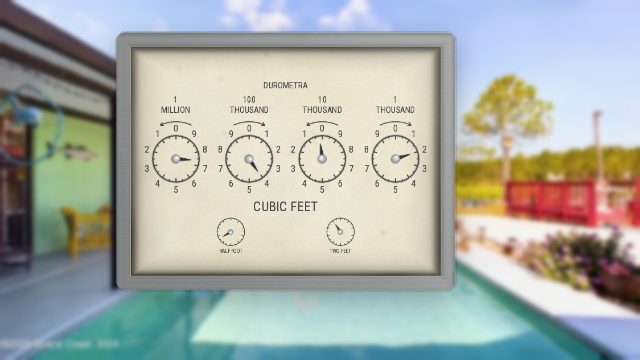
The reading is ft³ 740200
